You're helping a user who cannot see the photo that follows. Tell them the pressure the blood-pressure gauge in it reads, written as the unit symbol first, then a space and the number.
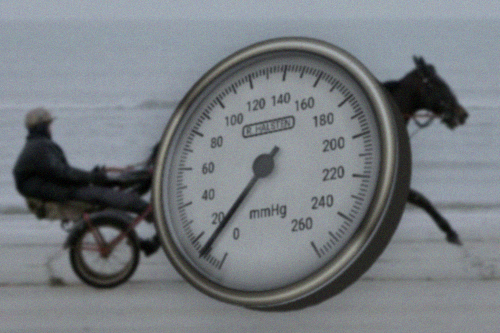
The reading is mmHg 10
